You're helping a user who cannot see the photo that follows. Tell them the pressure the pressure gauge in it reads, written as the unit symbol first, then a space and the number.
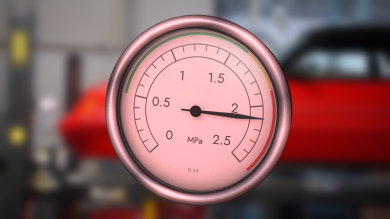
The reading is MPa 2.1
